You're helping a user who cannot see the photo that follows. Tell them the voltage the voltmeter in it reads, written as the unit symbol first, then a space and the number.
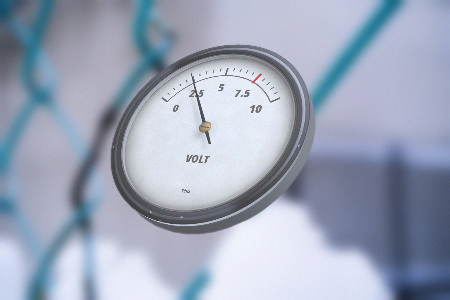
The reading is V 2.5
